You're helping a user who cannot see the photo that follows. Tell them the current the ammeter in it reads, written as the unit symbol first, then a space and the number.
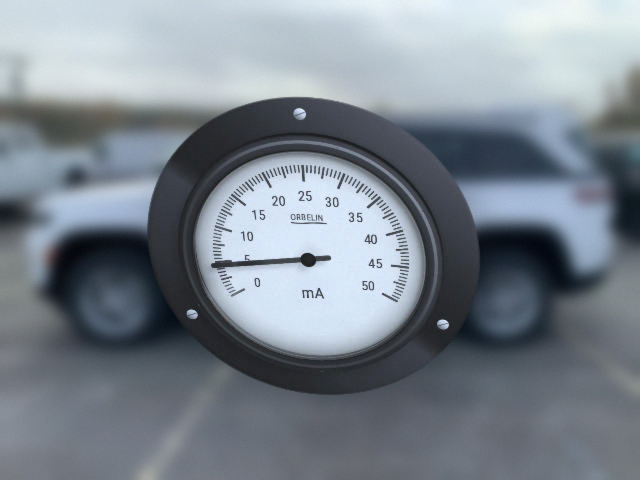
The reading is mA 5
